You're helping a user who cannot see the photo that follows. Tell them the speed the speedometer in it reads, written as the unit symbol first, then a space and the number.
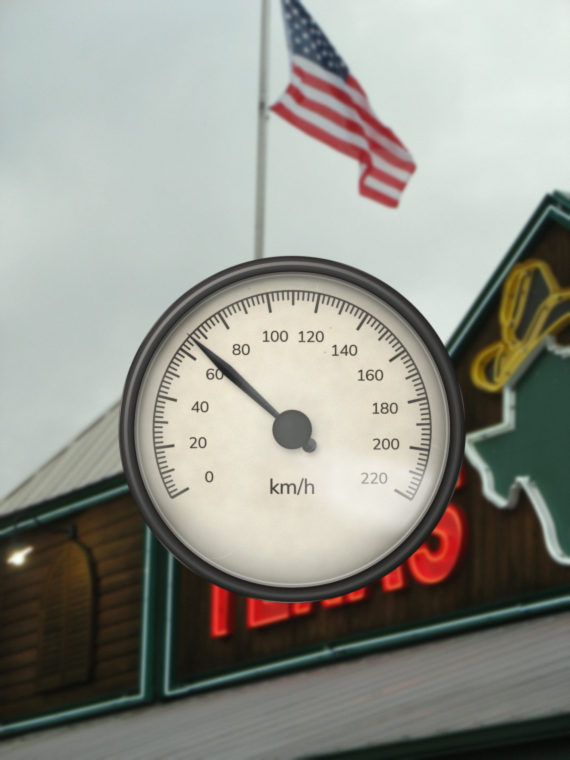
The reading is km/h 66
